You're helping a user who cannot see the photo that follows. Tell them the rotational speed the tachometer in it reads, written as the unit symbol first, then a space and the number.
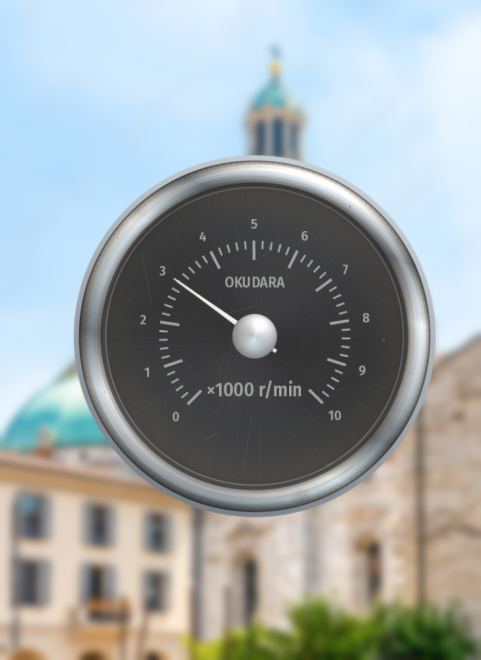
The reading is rpm 3000
